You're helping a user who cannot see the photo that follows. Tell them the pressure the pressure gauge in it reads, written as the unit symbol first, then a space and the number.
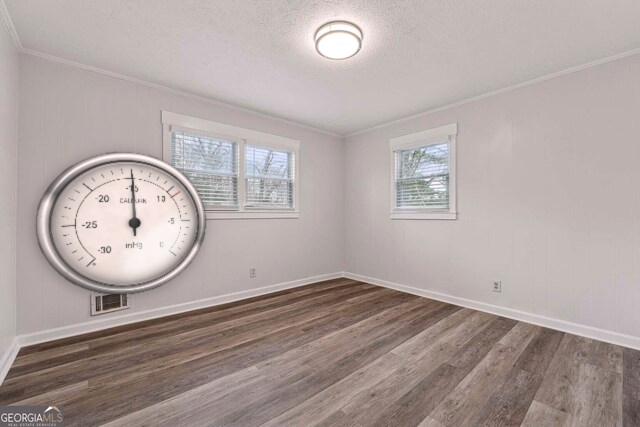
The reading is inHg -15
